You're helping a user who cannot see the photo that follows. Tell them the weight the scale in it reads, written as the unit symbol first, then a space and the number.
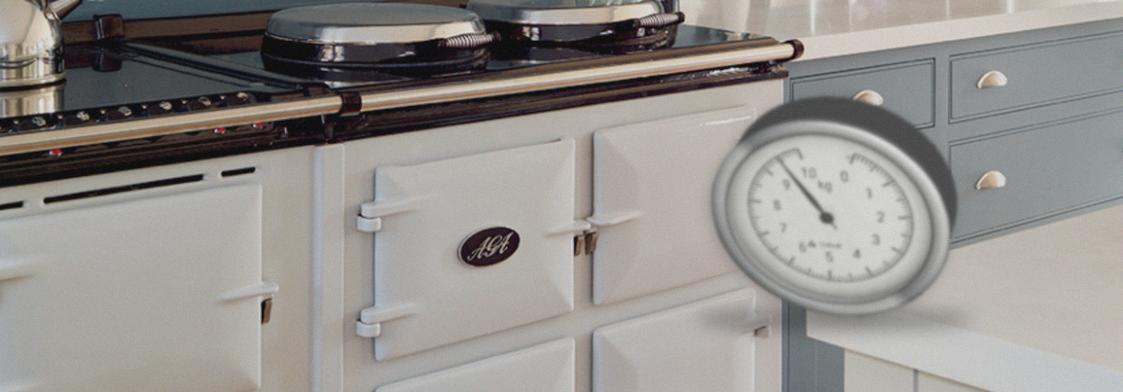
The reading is kg 9.5
